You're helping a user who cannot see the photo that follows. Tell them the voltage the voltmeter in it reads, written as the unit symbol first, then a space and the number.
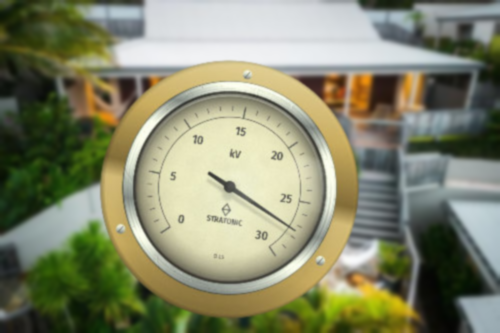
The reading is kV 27.5
